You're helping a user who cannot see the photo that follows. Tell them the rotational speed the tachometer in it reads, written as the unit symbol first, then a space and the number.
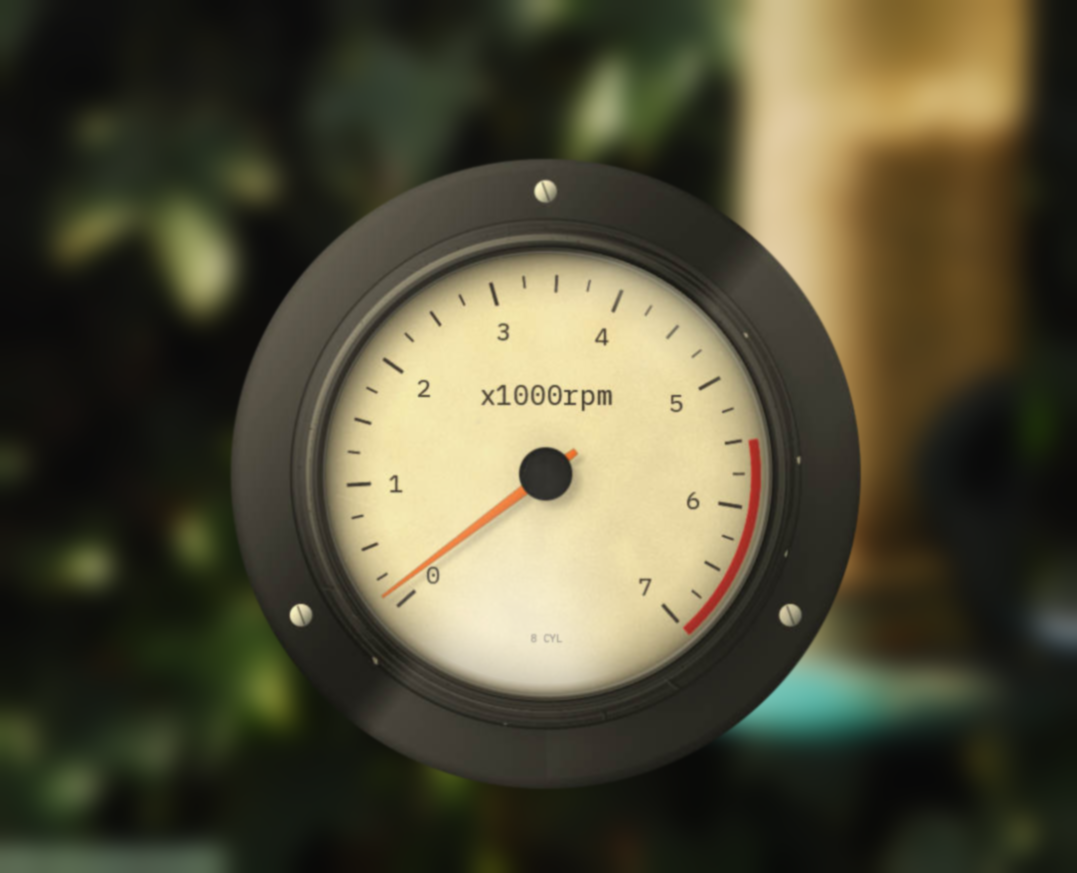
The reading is rpm 125
